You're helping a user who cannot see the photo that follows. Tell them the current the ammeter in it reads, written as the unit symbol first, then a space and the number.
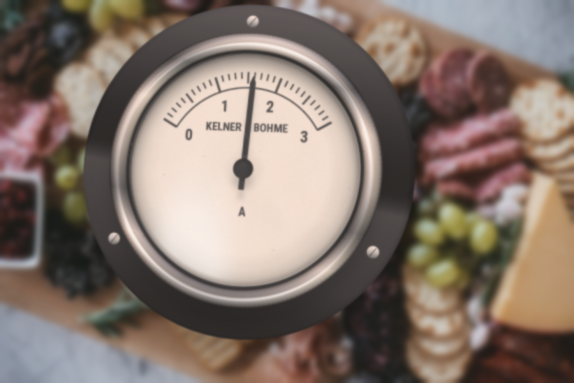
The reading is A 1.6
